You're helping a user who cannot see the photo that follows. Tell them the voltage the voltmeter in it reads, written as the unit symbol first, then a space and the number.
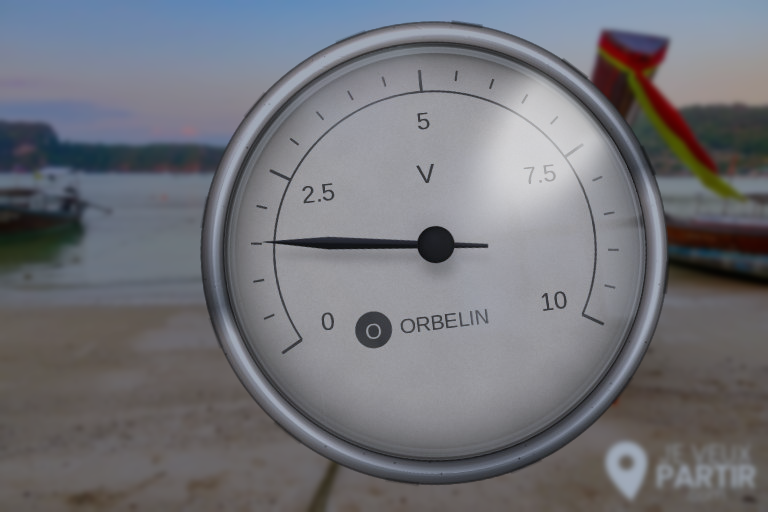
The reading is V 1.5
